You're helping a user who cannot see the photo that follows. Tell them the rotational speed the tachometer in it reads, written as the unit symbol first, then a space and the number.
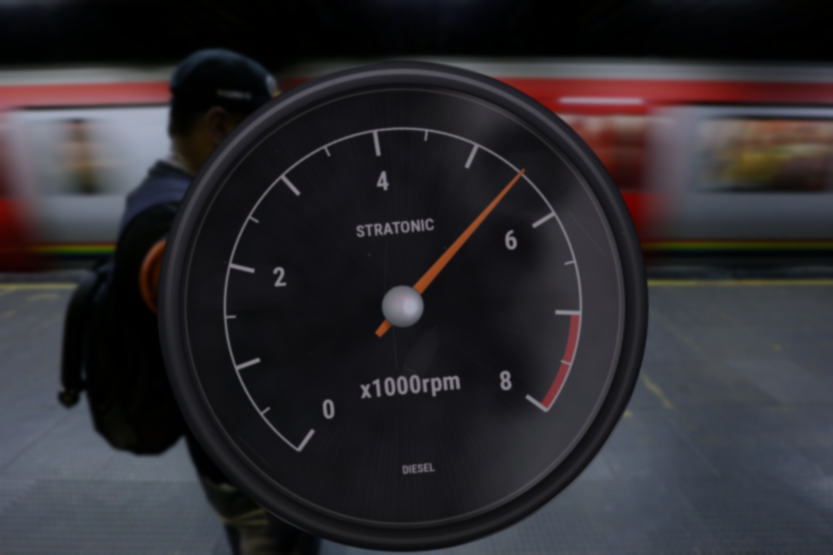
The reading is rpm 5500
